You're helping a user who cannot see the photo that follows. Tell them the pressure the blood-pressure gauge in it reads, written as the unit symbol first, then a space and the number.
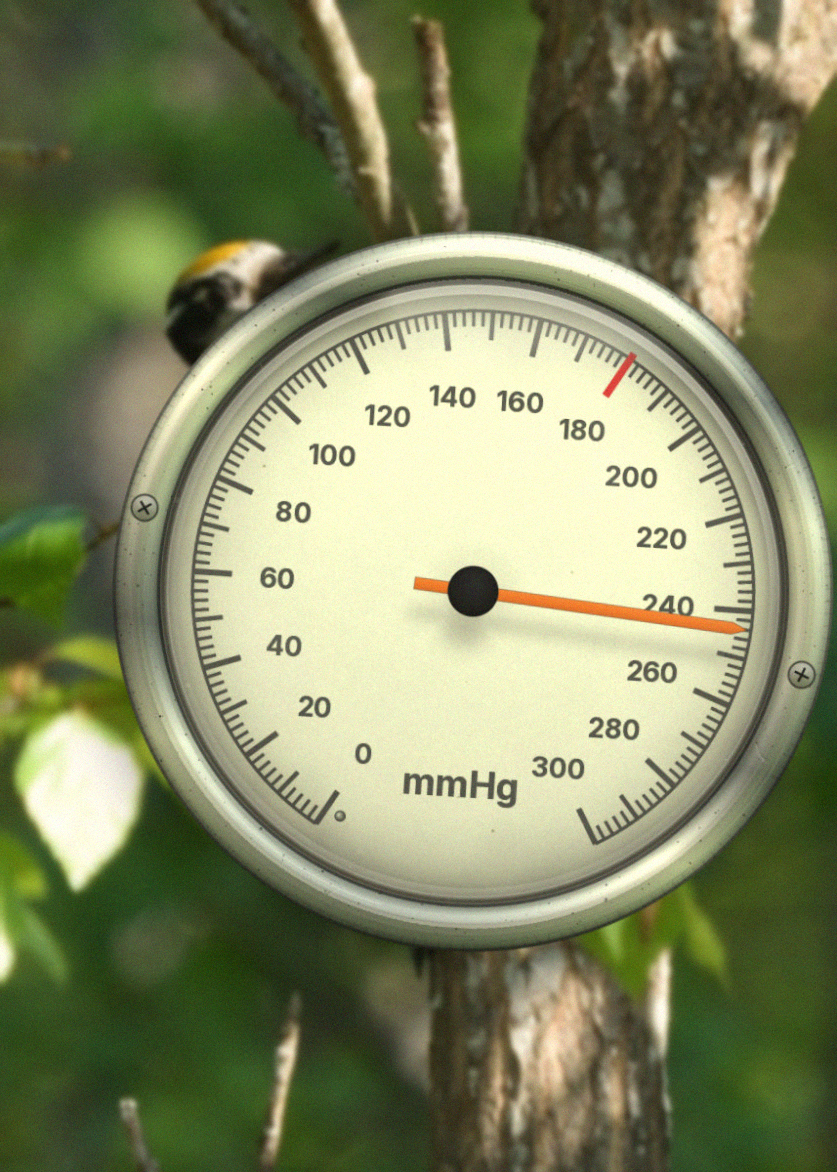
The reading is mmHg 244
